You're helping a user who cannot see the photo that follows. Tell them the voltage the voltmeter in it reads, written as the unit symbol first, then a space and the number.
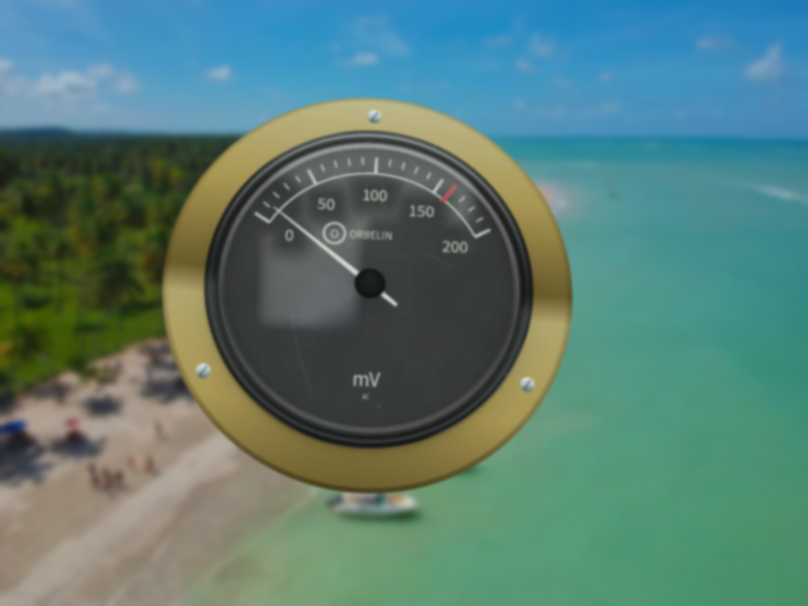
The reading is mV 10
